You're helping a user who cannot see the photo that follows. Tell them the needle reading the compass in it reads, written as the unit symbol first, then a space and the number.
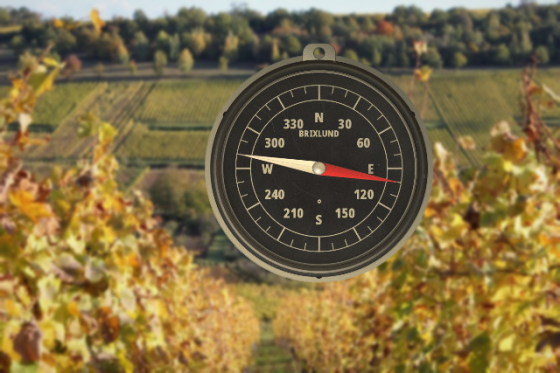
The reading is ° 100
